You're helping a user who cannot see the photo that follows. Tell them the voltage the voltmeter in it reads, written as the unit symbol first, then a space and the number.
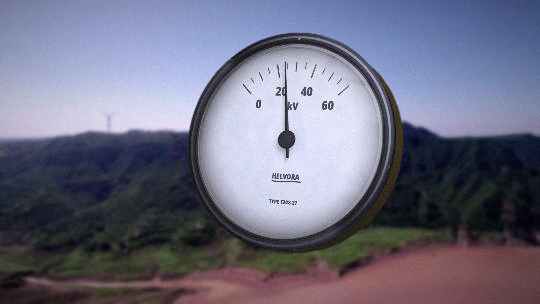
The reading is kV 25
